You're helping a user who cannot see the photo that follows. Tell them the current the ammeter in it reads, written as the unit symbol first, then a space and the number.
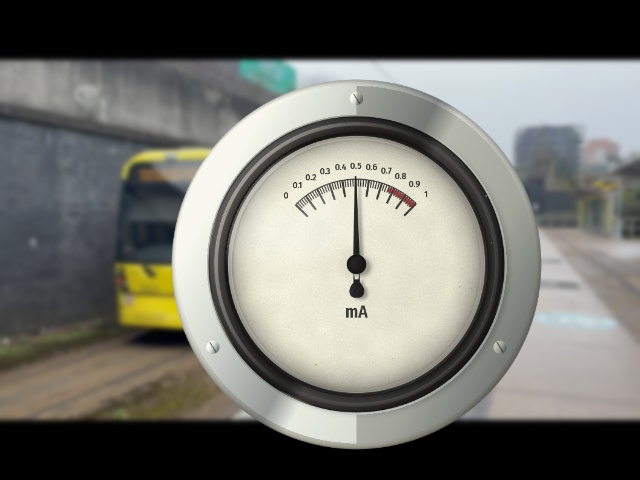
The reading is mA 0.5
